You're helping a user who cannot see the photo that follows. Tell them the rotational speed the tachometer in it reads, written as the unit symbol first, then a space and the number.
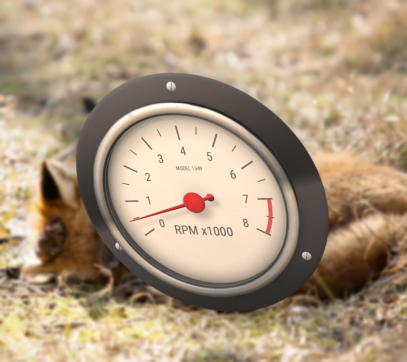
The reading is rpm 500
